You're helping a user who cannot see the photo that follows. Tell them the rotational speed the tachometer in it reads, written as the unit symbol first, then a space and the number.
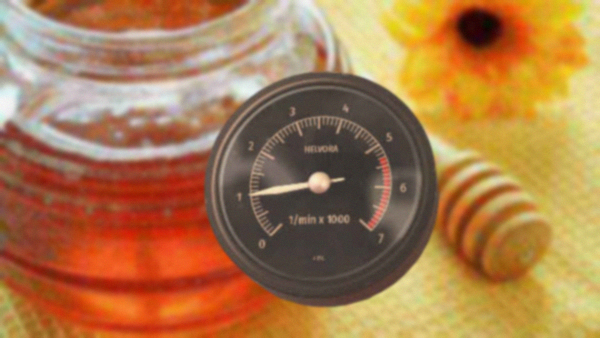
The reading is rpm 1000
